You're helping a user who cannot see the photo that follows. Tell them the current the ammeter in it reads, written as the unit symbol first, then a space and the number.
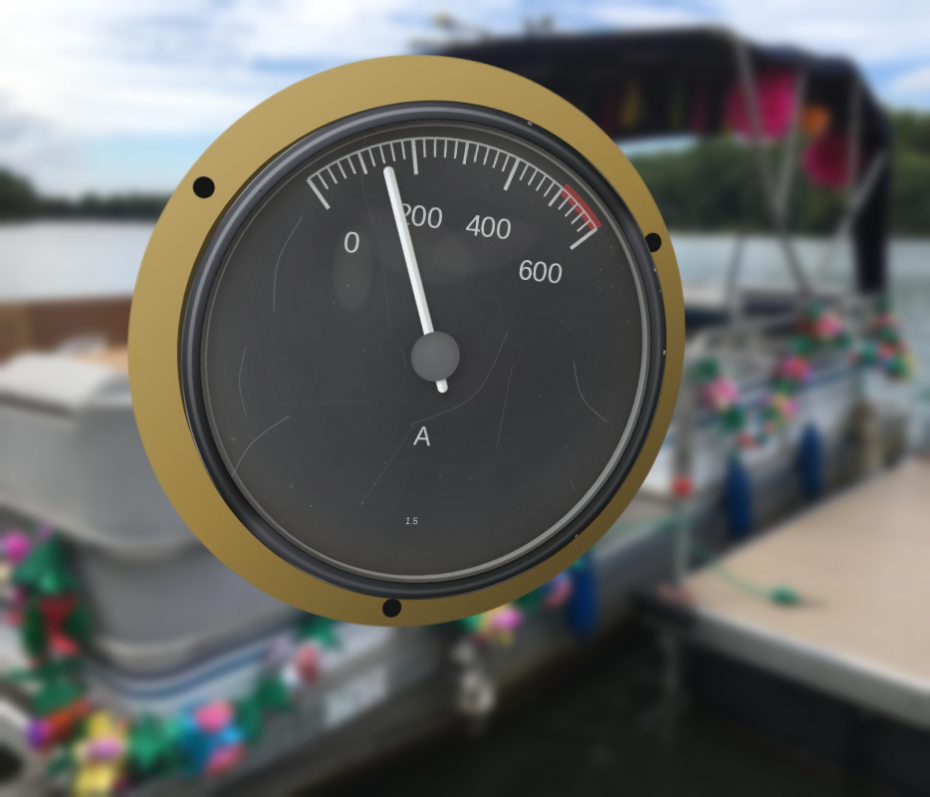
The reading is A 140
